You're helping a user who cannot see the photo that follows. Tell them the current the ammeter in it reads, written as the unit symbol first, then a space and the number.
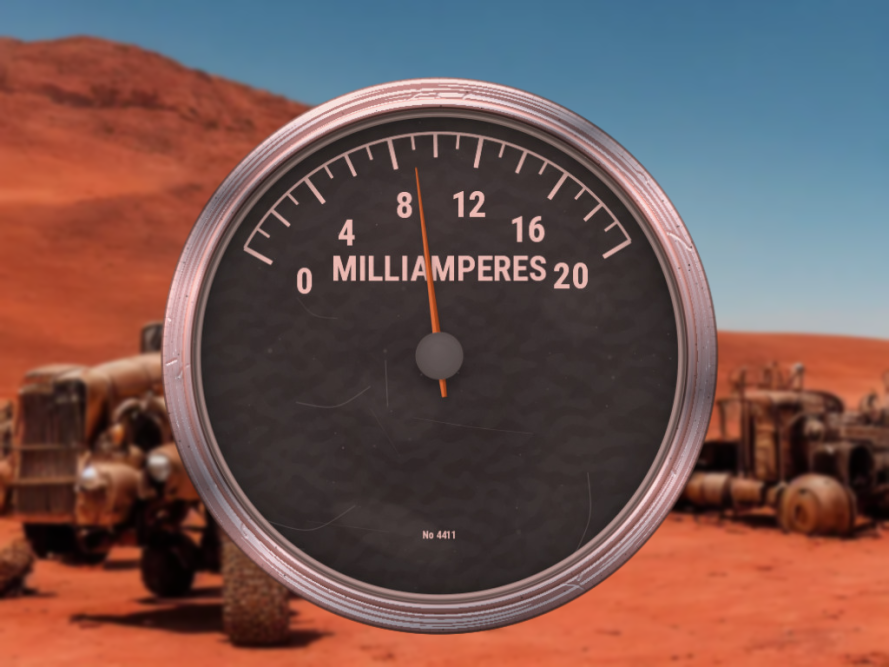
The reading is mA 9
